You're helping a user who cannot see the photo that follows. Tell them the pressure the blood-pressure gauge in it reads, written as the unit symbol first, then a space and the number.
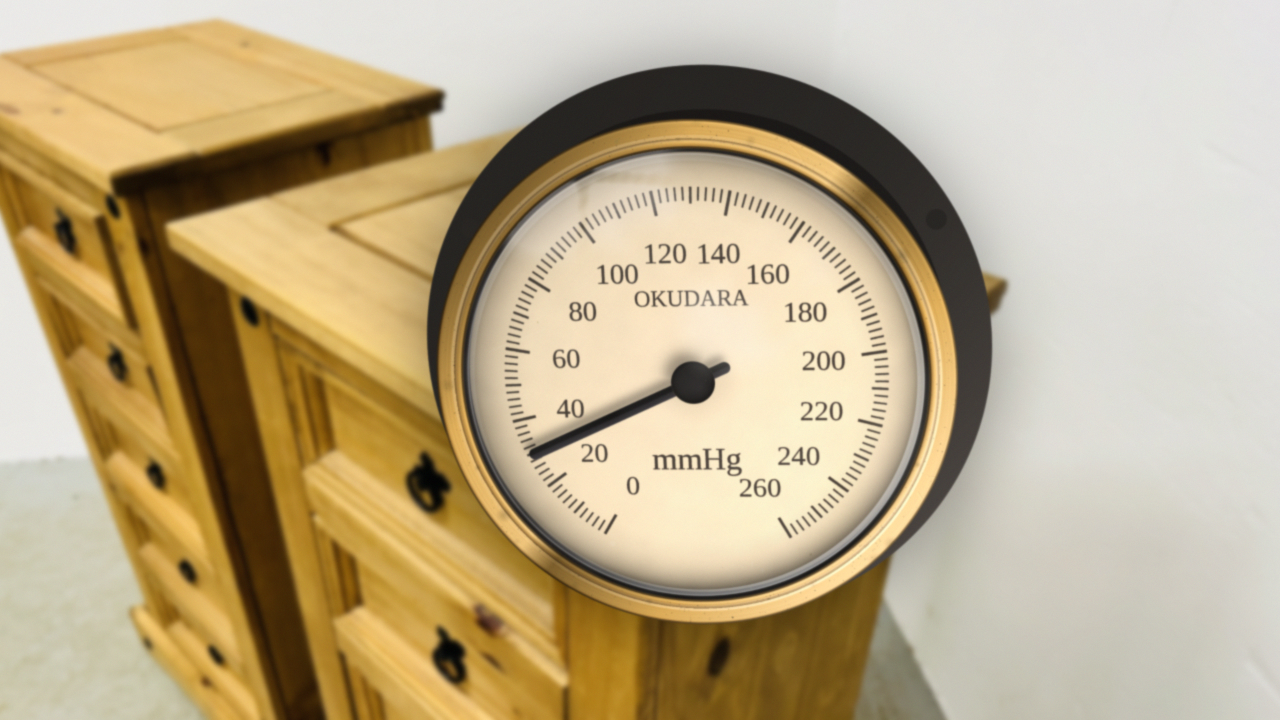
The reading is mmHg 30
